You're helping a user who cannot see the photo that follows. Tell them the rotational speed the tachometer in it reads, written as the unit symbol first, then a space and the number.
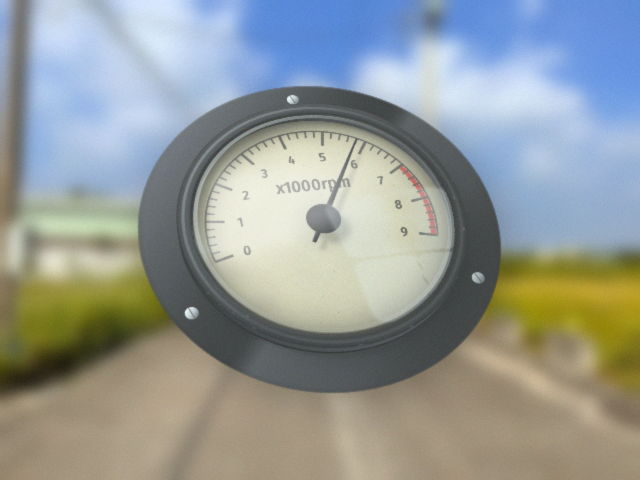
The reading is rpm 5800
